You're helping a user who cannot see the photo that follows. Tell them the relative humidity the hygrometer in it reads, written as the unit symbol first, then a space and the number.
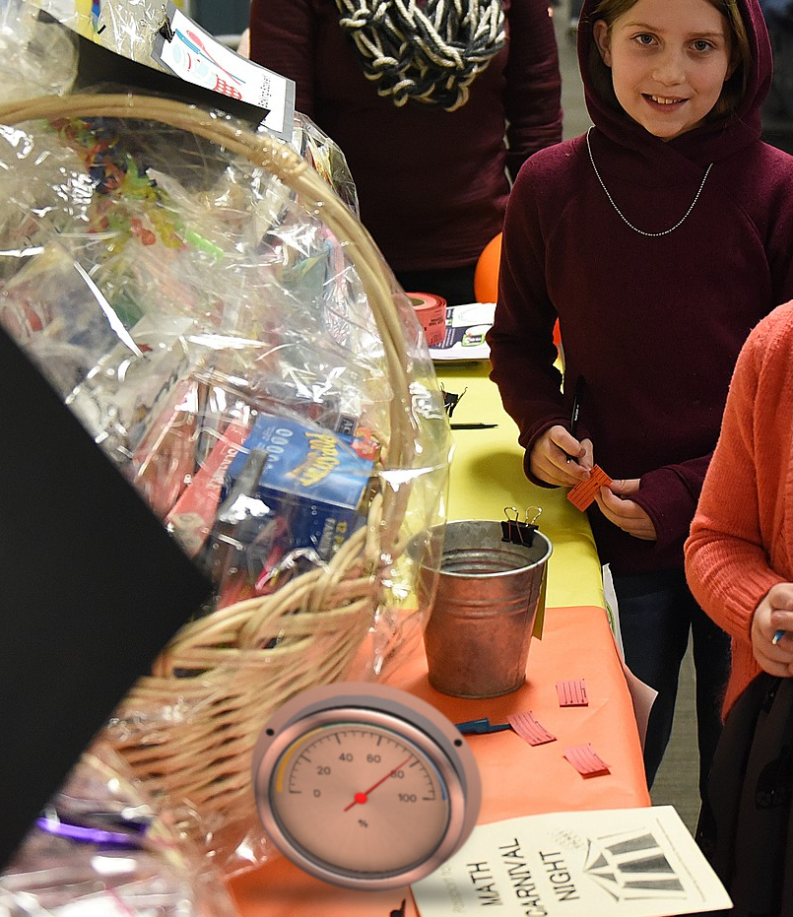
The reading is % 76
